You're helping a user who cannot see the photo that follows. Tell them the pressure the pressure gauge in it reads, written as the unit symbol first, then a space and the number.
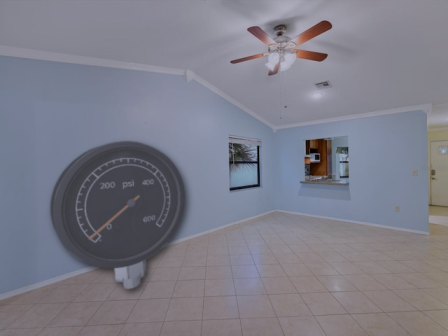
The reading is psi 20
